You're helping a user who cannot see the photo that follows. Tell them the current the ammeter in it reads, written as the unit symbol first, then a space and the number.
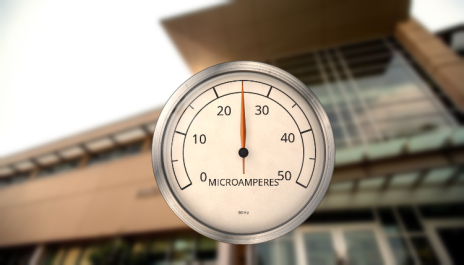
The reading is µA 25
